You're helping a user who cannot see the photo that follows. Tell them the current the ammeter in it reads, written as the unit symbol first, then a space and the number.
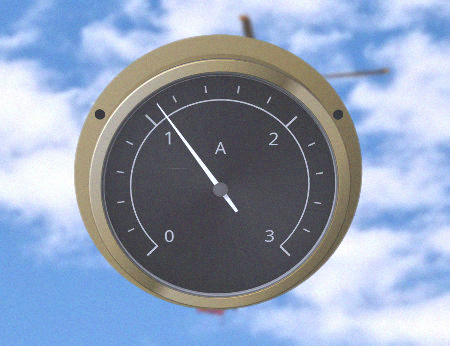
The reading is A 1.1
